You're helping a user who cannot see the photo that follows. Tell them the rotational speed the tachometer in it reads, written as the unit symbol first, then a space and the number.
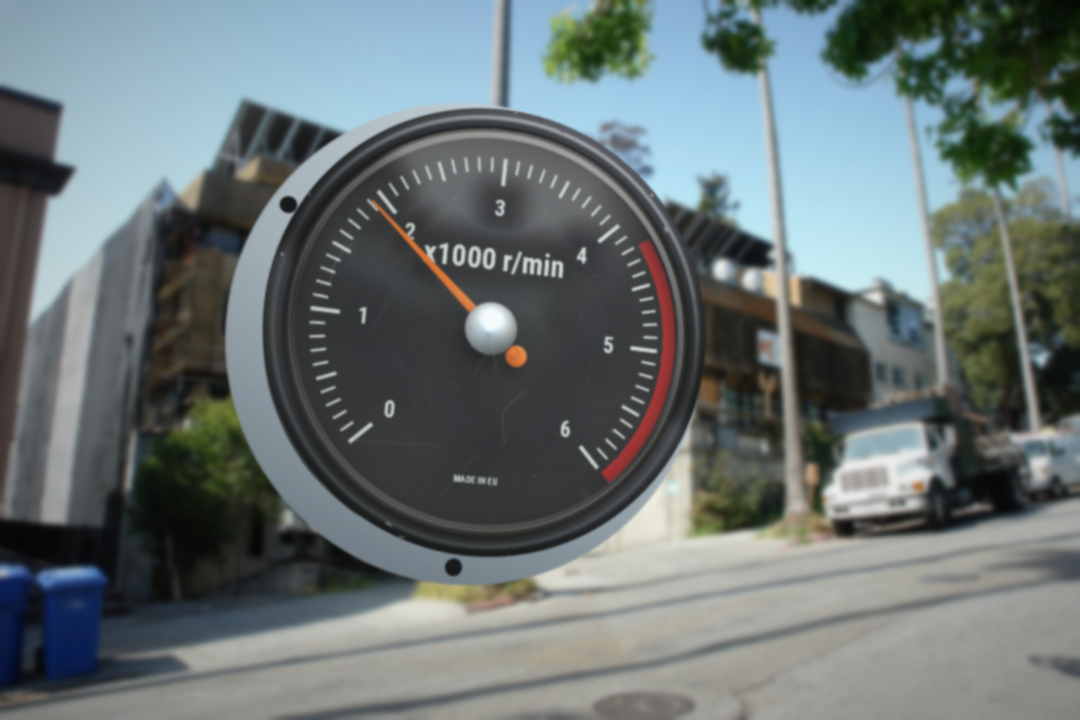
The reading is rpm 1900
